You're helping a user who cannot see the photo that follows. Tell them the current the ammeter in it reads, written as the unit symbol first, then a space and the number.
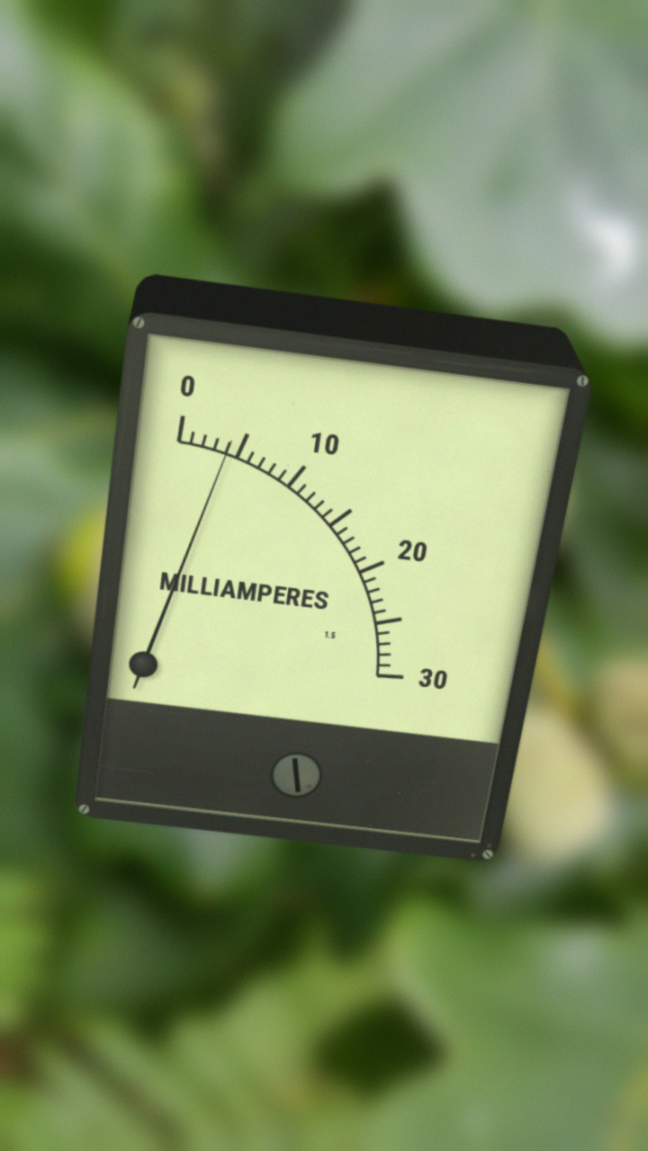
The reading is mA 4
